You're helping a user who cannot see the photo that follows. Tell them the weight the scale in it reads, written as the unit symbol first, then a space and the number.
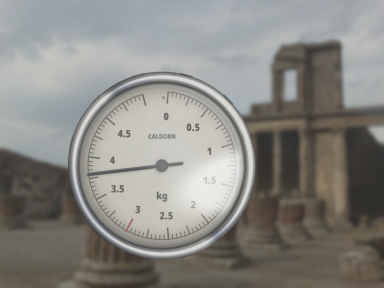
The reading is kg 3.8
